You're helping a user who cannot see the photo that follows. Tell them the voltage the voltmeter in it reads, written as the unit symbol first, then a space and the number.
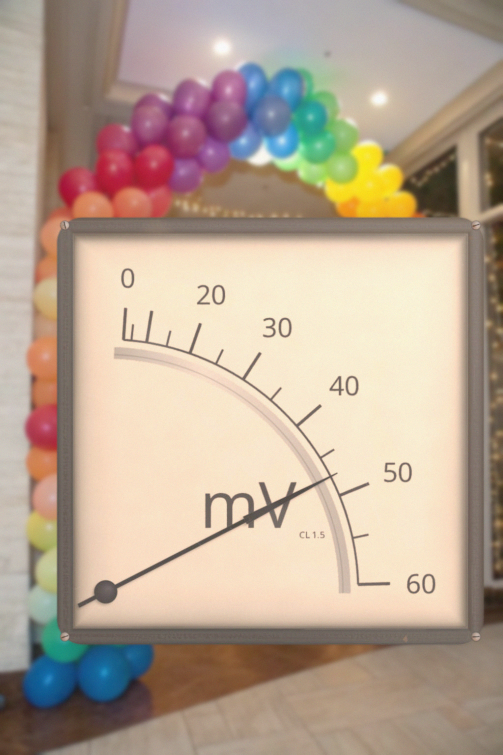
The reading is mV 47.5
